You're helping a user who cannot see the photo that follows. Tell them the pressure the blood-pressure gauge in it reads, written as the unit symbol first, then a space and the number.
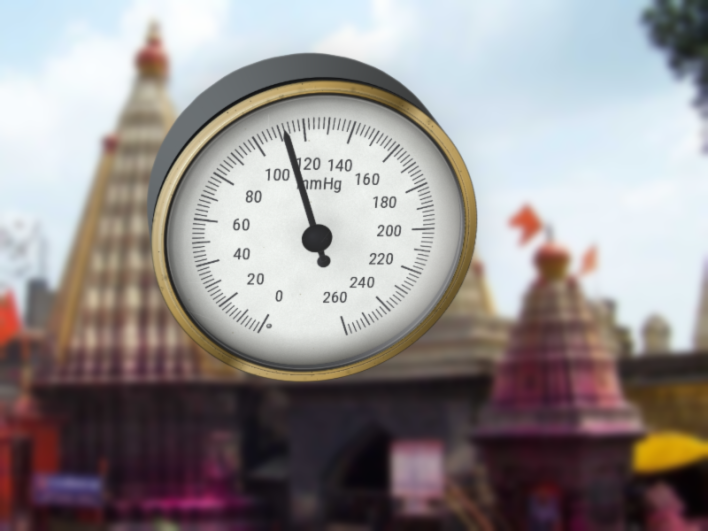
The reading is mmHg 112
